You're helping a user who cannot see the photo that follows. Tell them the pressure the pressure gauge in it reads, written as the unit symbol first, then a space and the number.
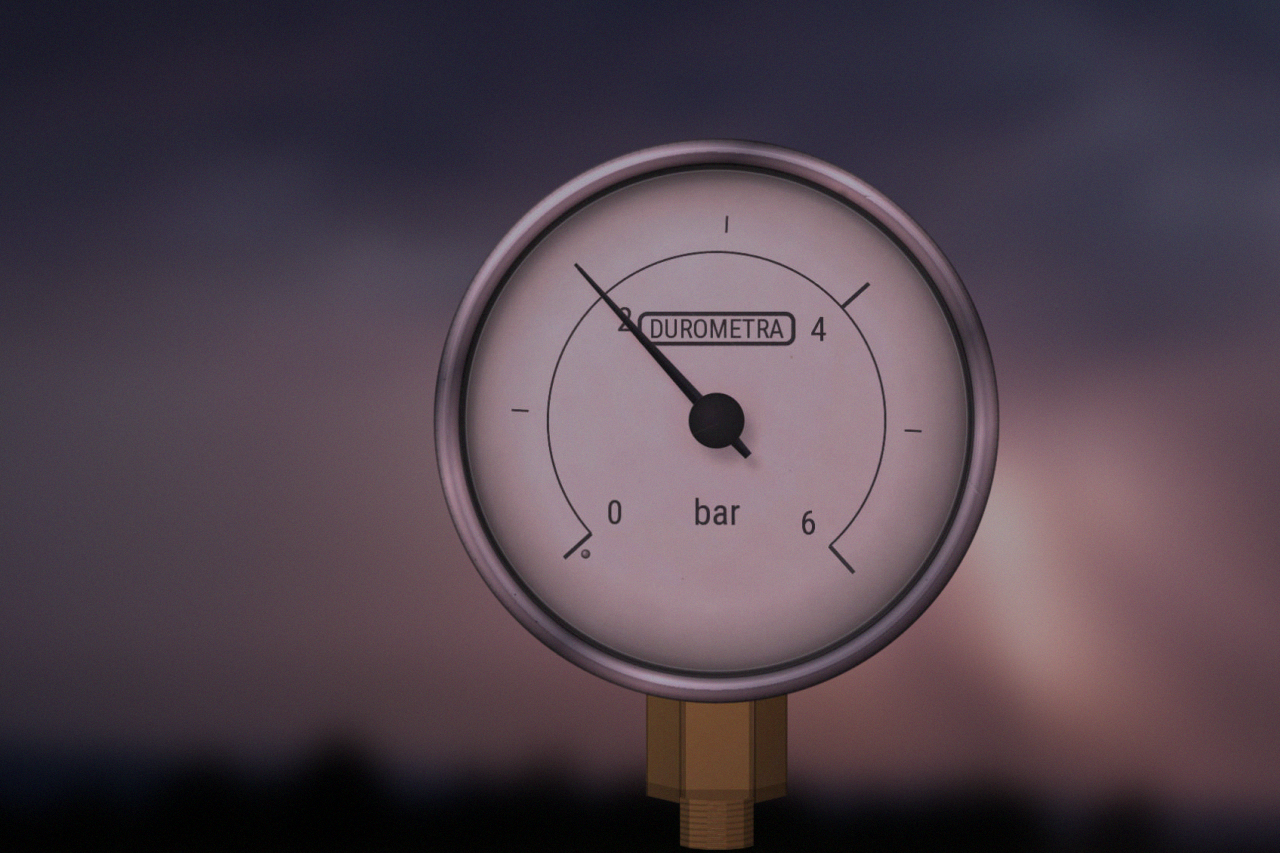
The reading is bar 2
